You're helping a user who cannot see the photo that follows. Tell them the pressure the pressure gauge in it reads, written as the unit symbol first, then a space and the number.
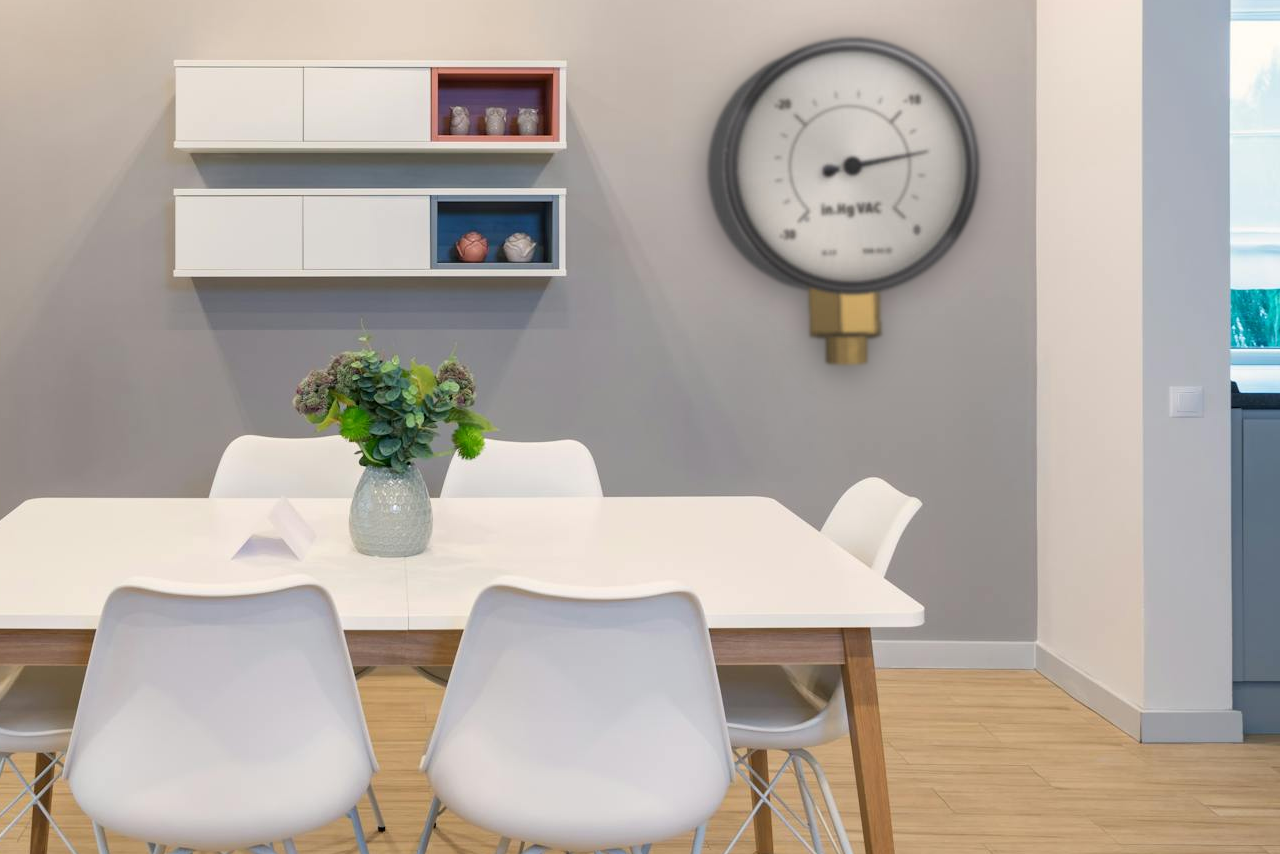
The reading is inHg -6
